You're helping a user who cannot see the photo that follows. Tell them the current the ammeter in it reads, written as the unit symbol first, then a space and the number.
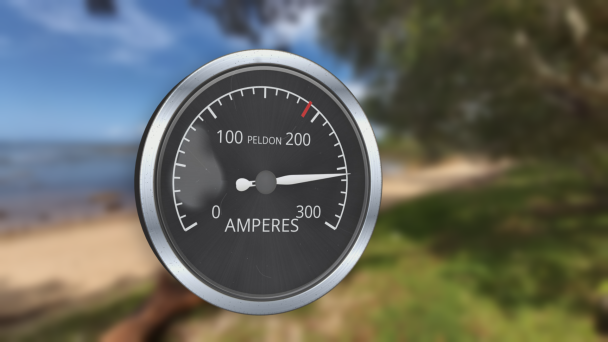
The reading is A 255
